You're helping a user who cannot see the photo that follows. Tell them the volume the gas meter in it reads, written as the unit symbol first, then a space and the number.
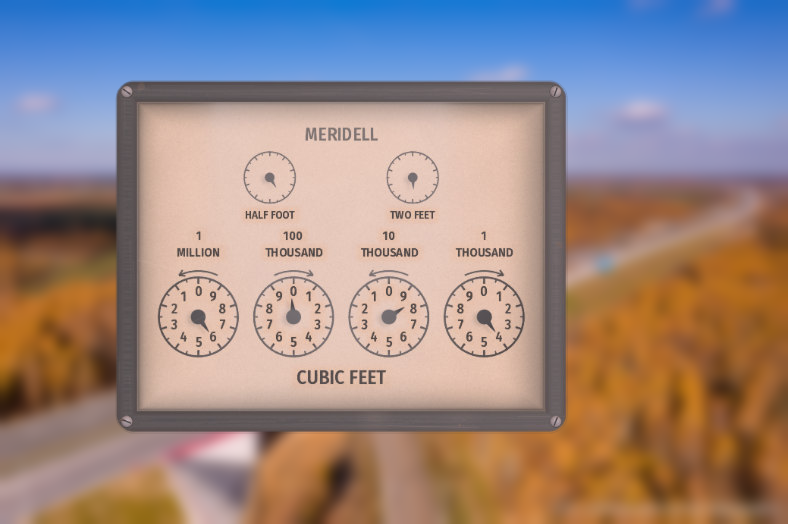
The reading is ft³ 598400
